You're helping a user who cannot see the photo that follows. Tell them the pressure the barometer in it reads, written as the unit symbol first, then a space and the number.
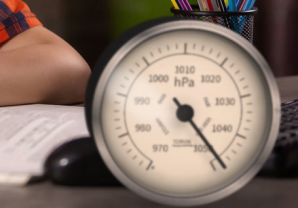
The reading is hPa 1048
